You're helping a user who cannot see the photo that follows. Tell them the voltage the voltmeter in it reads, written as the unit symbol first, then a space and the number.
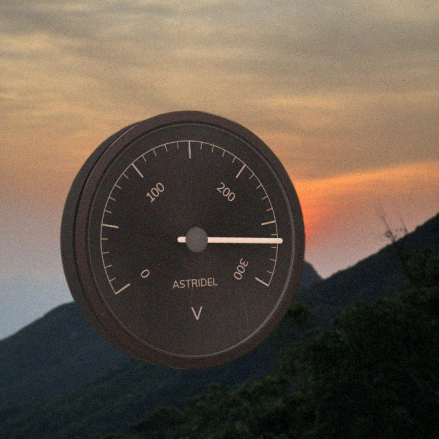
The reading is V 265
